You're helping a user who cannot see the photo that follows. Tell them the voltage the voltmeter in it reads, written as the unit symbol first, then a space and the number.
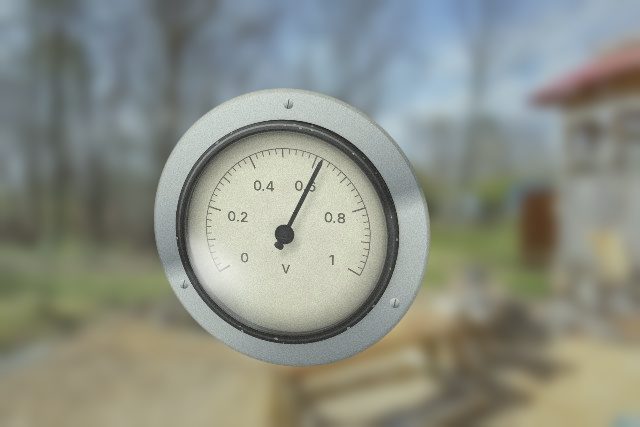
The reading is V 0.62
